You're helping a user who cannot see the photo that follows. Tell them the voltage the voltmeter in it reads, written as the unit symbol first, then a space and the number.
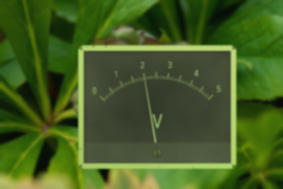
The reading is V 2
